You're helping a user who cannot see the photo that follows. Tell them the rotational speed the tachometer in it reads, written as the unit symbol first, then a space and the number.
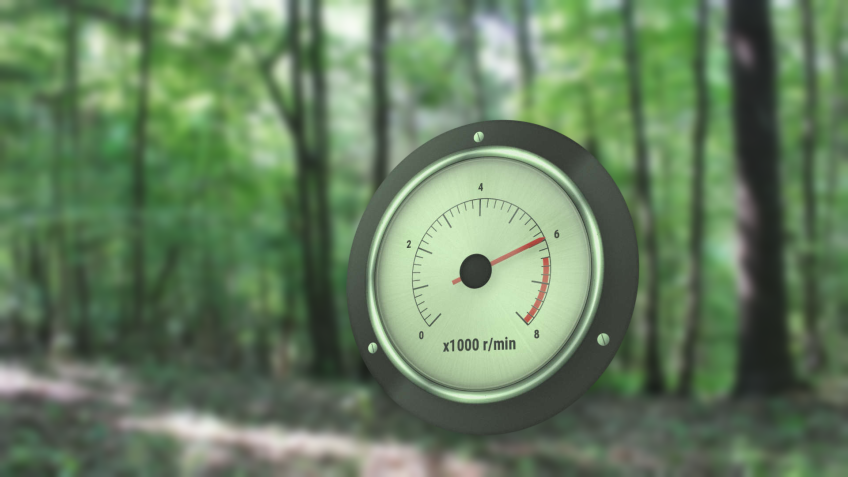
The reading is rpm 6000
